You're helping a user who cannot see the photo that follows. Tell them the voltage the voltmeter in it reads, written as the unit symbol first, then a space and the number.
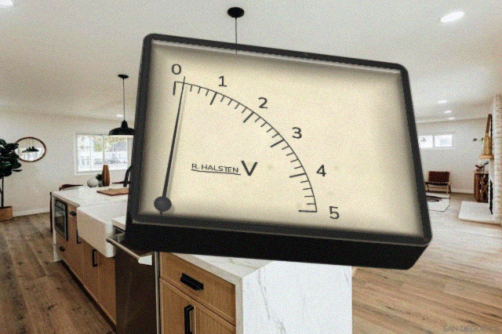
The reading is V 0.2
